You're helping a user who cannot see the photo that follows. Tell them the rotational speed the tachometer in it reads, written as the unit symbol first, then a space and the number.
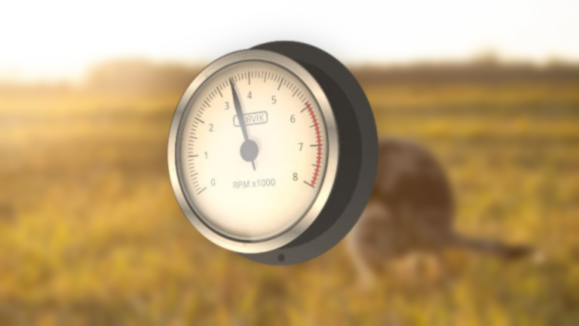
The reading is rpm 3500
